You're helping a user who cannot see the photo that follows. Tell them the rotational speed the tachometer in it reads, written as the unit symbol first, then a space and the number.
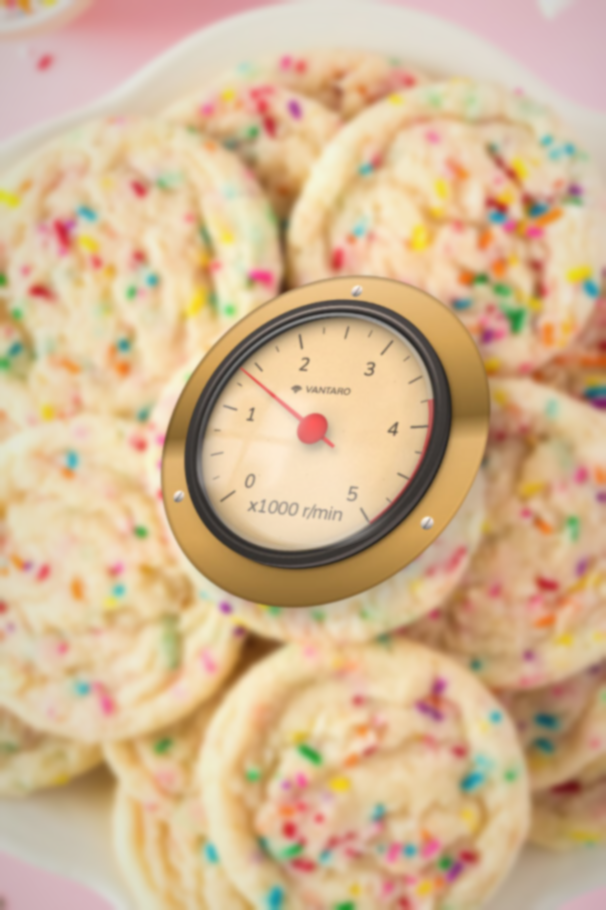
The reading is rpm 1375
